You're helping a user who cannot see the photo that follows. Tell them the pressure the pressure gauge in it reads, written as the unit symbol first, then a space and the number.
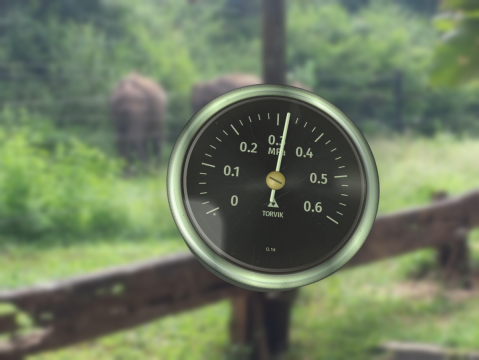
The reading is MPa 0.32
